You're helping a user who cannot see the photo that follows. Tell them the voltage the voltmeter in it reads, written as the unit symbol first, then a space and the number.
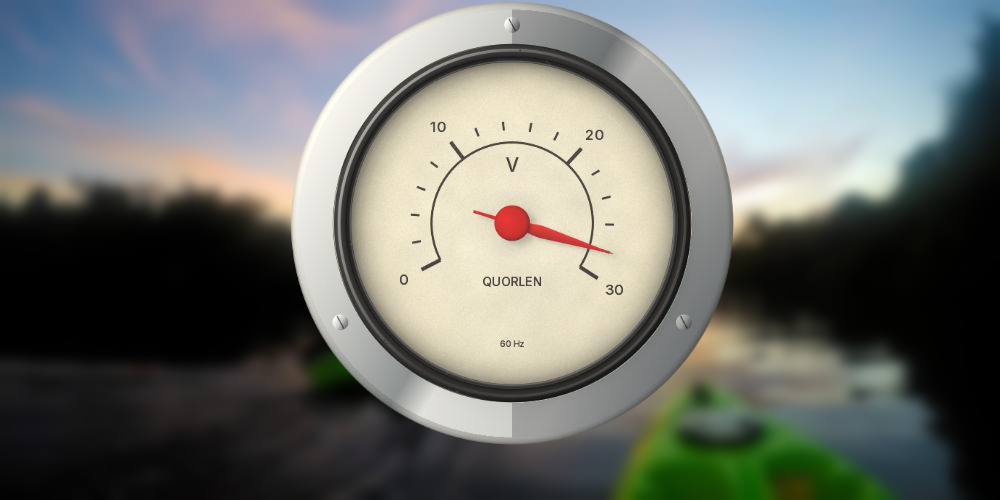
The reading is V 28
